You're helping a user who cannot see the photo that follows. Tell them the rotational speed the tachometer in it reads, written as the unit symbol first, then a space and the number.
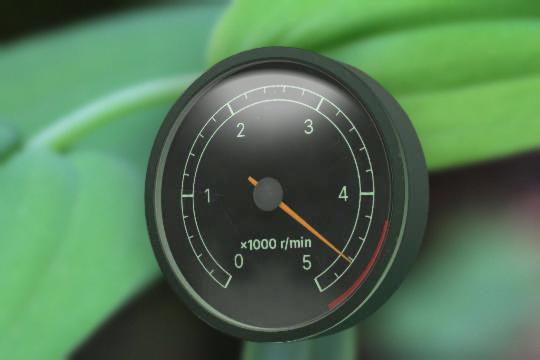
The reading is rpm 4600
